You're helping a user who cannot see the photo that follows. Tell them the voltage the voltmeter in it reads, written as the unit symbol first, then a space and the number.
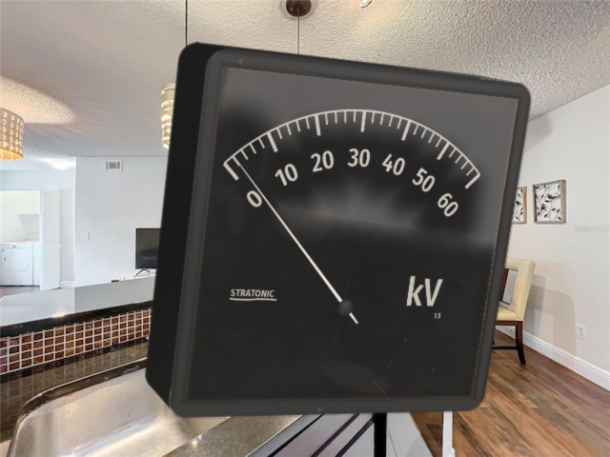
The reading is kV 2
